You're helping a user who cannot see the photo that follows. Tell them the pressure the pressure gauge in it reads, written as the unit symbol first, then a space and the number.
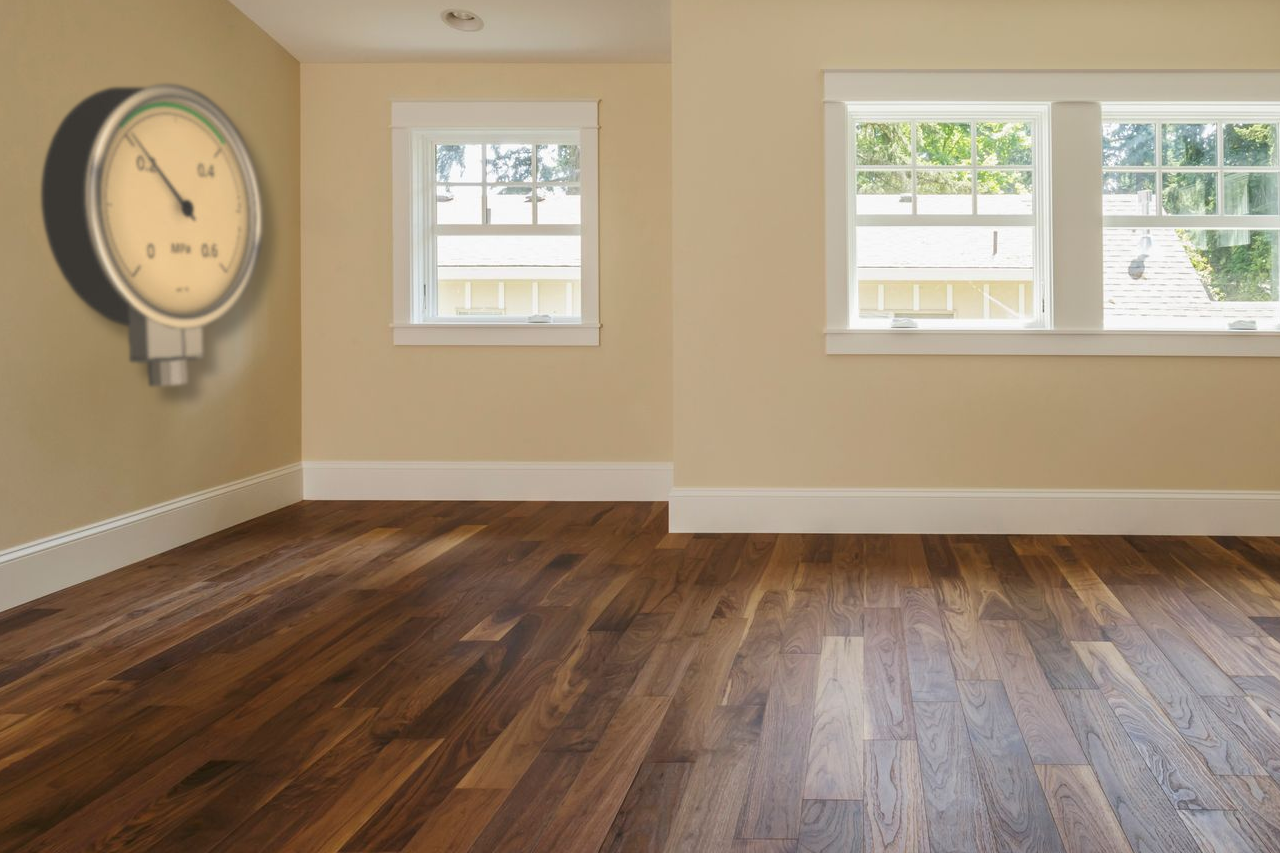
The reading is MPa 0.2
